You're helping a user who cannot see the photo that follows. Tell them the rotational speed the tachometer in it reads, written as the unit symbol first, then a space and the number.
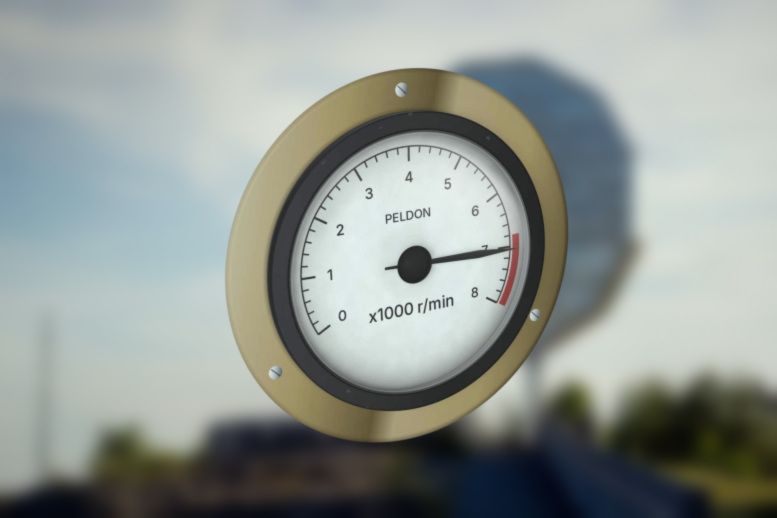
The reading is rpm 7000
